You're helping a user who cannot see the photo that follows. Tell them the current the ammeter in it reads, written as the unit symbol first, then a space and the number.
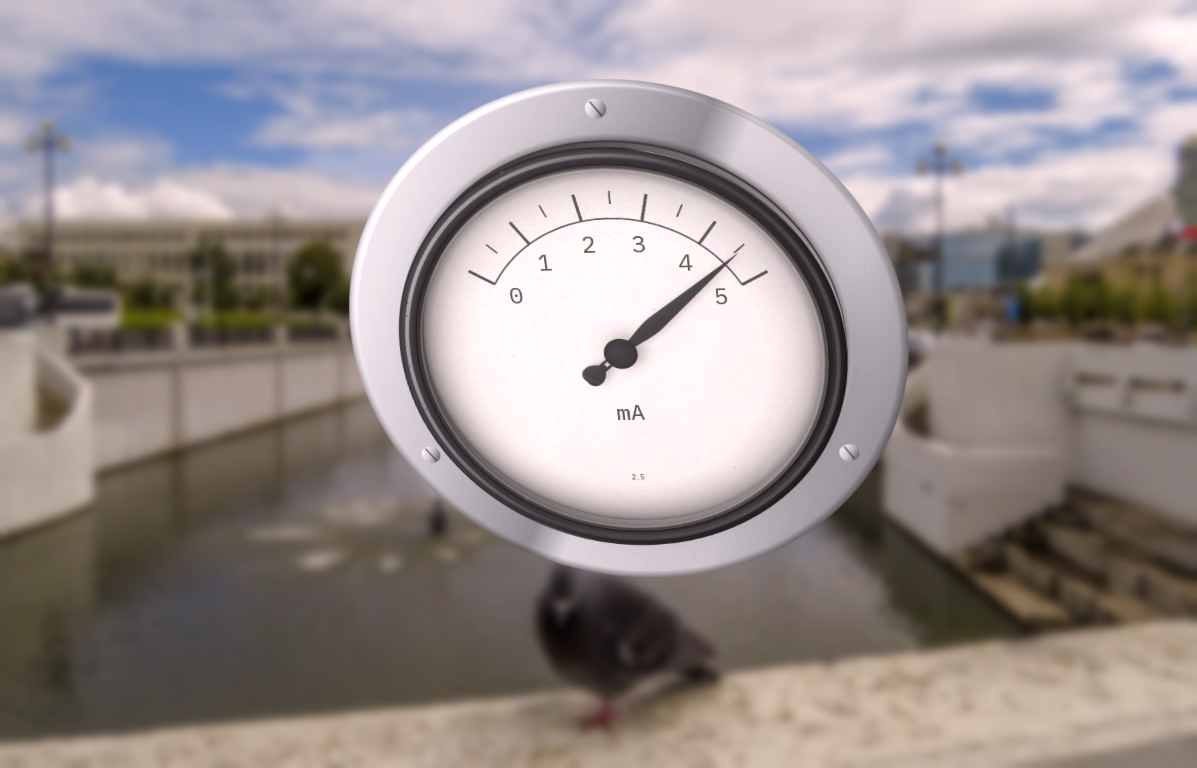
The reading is mA 4.5
